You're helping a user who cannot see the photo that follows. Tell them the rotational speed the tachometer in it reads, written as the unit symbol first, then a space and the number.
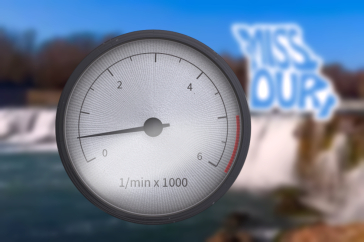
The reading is rpm 500
